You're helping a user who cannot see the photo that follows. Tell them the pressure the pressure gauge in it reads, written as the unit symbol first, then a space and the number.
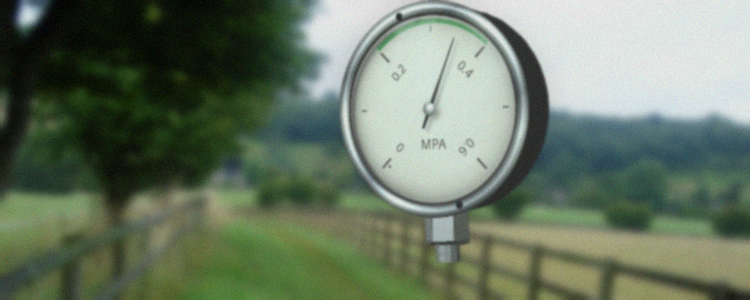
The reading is MPa 0.35
